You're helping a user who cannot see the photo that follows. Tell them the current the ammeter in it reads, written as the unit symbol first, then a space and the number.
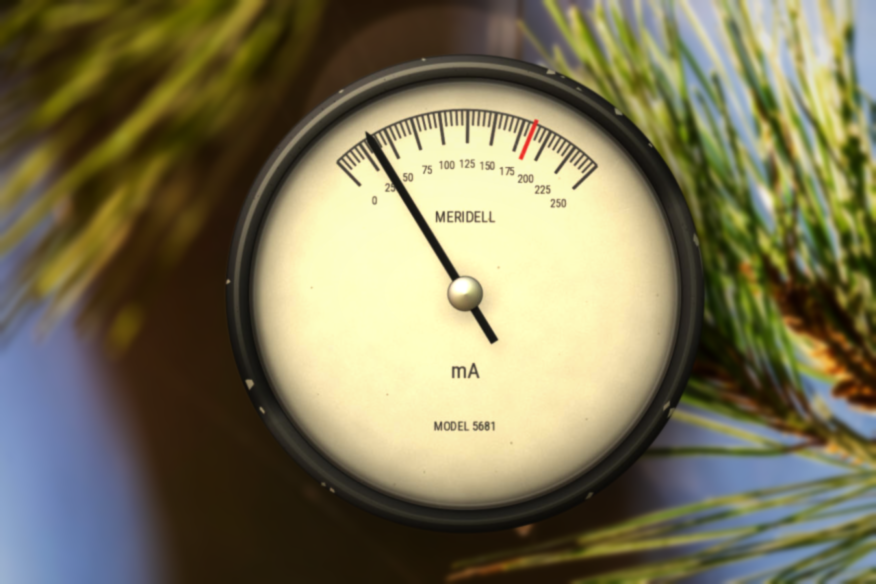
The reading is mA 35
